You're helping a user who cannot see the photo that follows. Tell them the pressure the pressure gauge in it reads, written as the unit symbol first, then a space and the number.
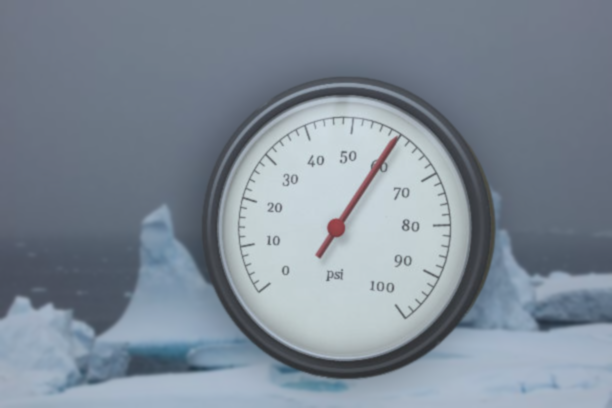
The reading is psi 60
